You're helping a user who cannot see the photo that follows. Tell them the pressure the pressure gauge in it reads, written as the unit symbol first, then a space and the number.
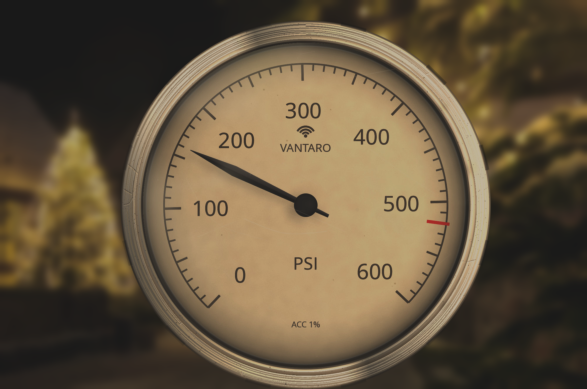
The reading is psi 160
